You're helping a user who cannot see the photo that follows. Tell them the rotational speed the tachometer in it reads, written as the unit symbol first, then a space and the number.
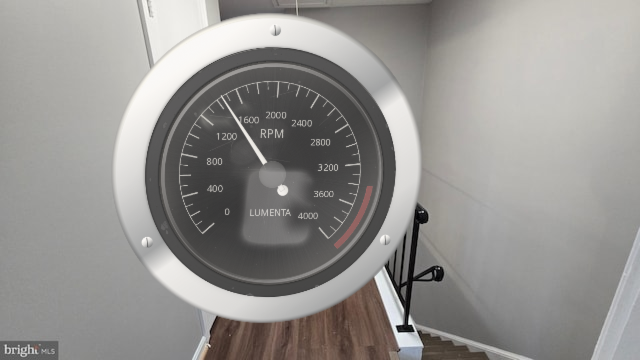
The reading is rpm 1450
